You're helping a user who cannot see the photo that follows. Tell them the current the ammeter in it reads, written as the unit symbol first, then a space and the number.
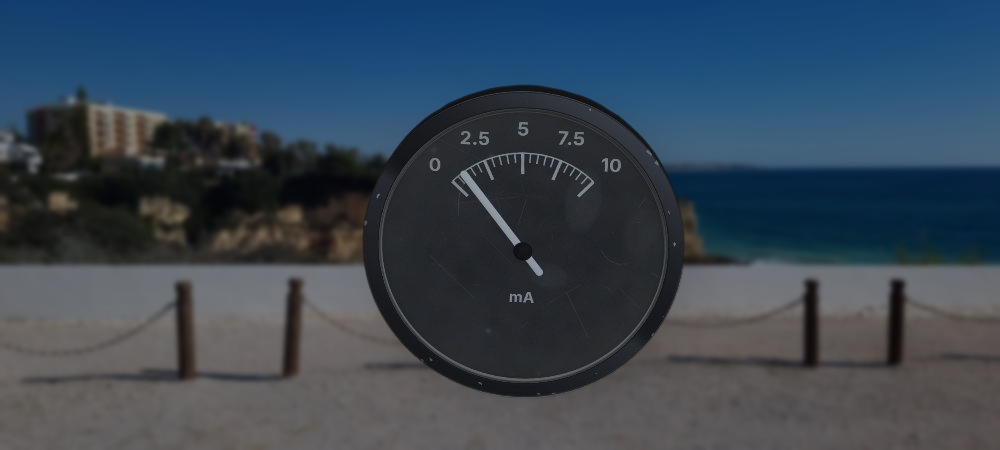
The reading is mA 1
